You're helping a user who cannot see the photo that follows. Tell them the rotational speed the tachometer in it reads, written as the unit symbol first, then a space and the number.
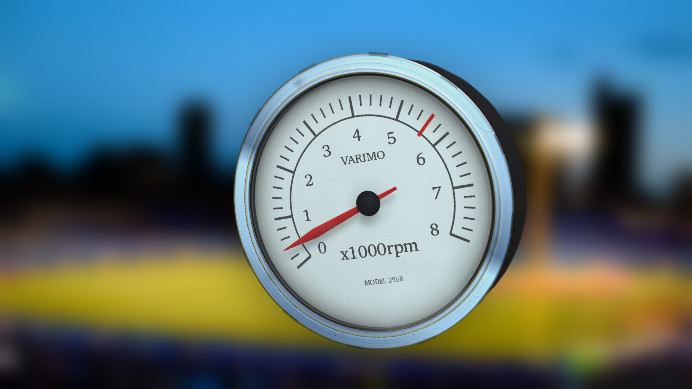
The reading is rpm 400
